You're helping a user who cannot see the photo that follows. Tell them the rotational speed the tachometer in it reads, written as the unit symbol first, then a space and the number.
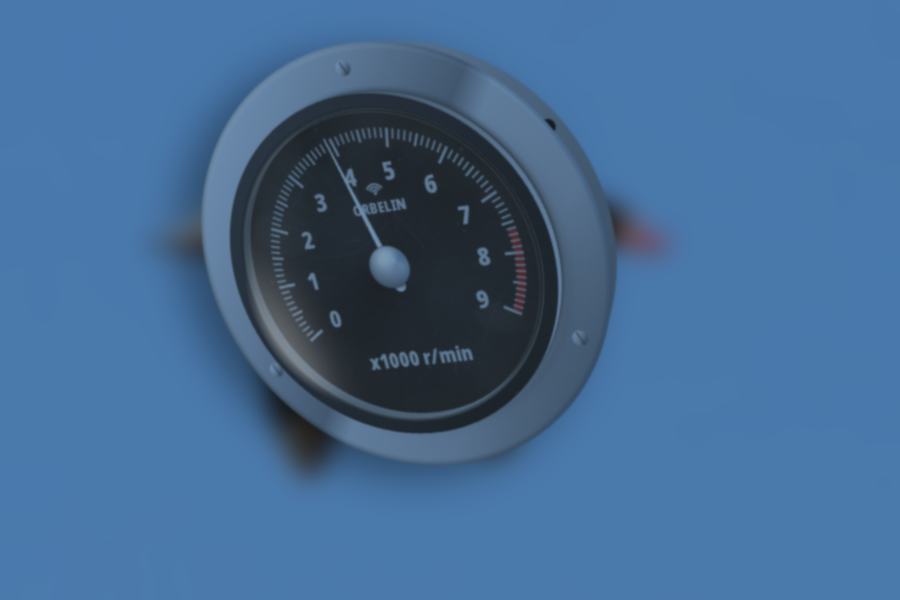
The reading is rpm 4000
